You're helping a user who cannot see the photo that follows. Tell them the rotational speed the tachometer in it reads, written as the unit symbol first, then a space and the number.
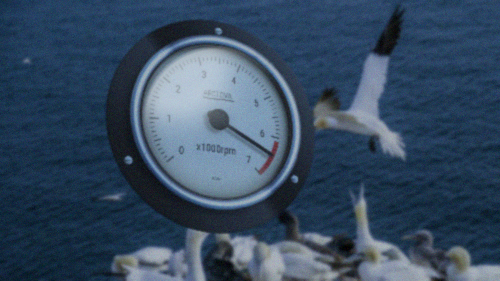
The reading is rpm 6500
